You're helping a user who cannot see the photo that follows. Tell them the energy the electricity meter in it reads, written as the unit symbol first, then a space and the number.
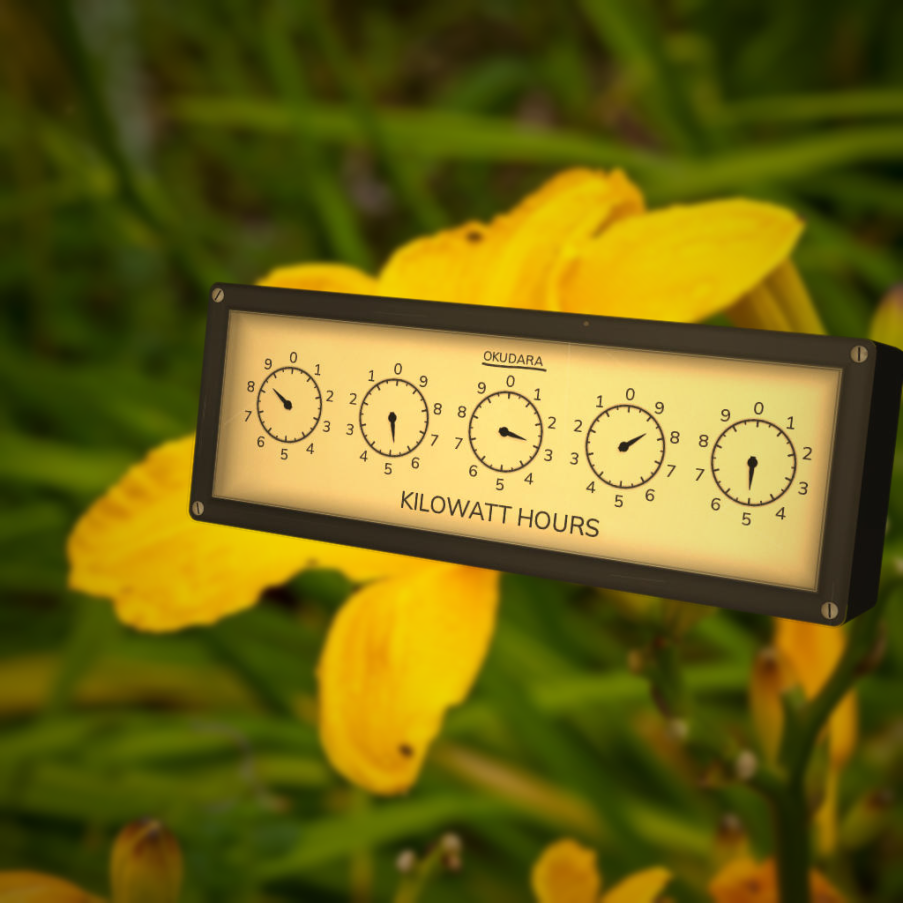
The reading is kWh 85285
